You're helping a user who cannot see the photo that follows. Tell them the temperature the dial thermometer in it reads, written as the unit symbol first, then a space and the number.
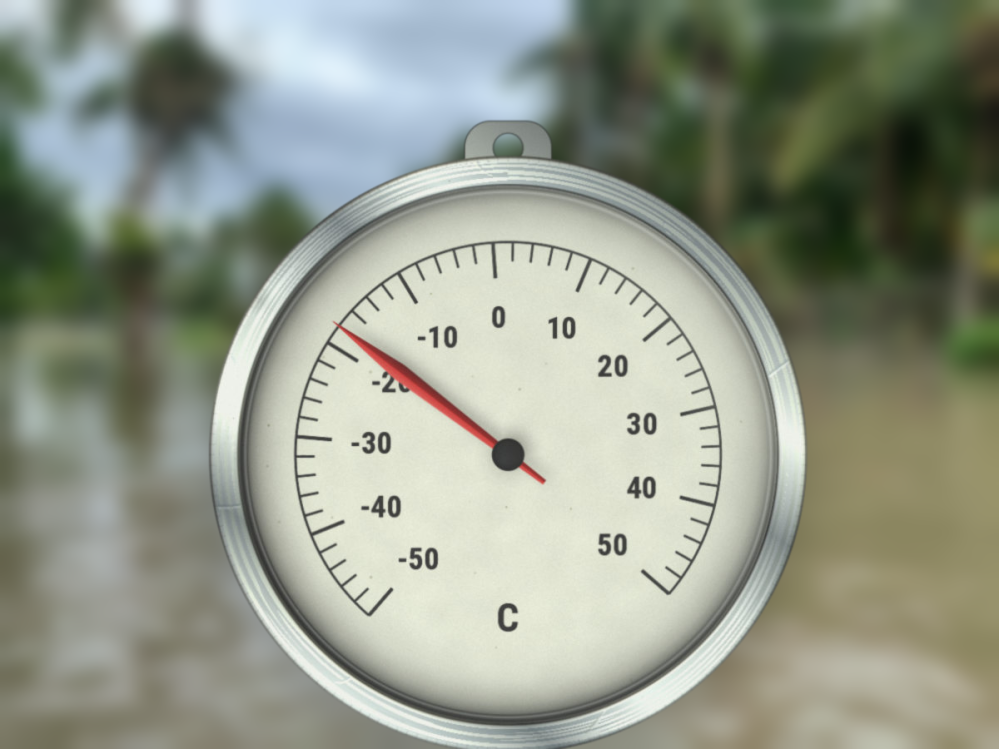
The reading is °C -18
